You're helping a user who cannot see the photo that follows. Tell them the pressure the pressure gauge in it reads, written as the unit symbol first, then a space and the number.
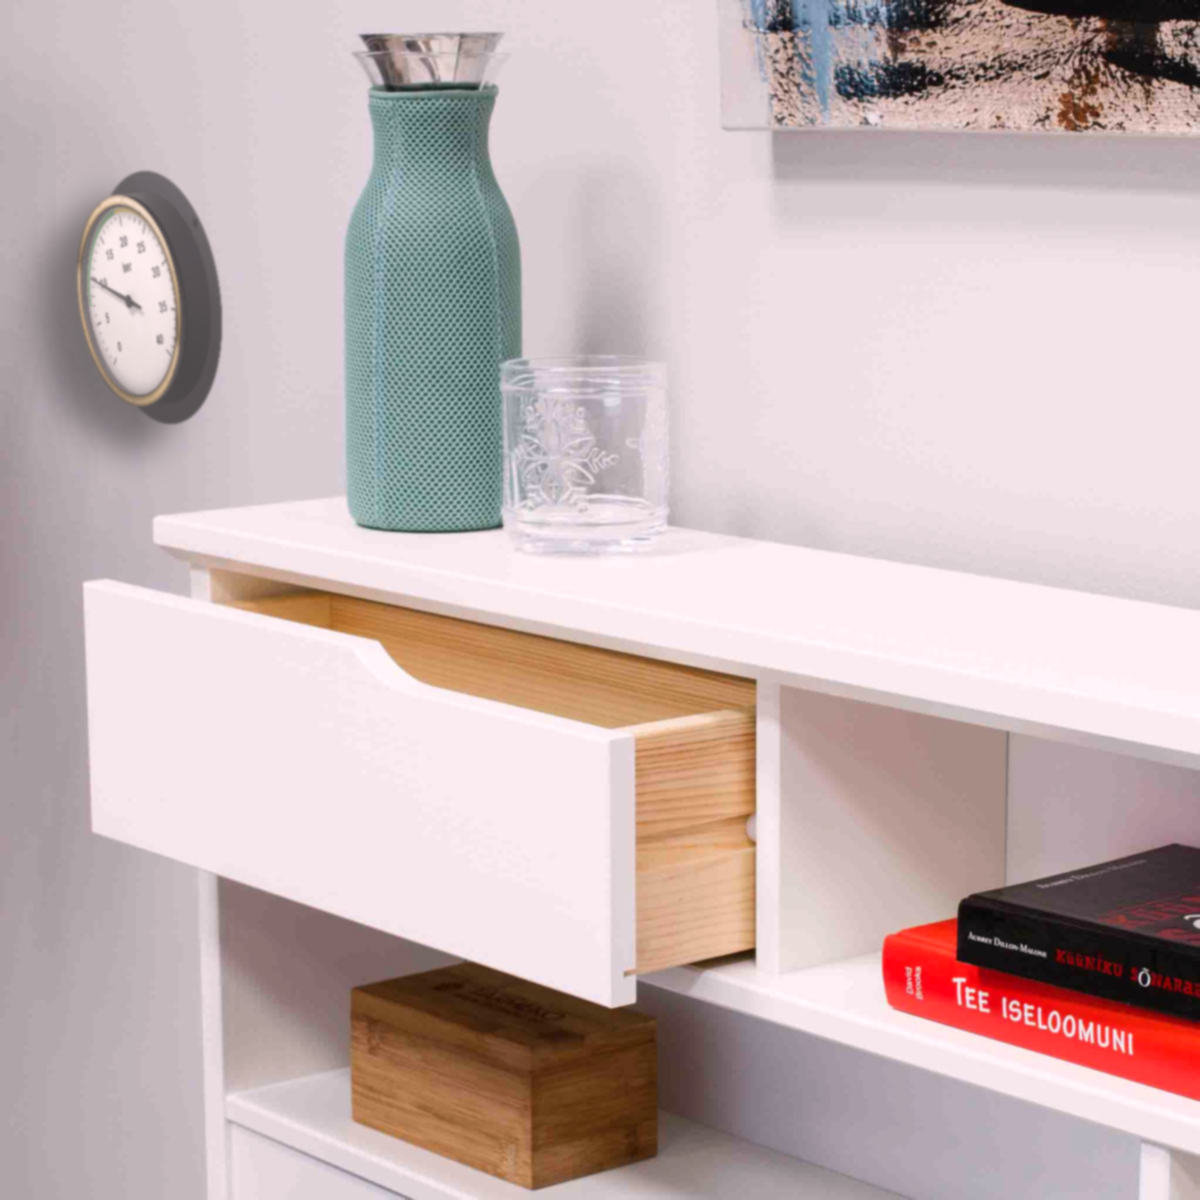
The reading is bar 10
